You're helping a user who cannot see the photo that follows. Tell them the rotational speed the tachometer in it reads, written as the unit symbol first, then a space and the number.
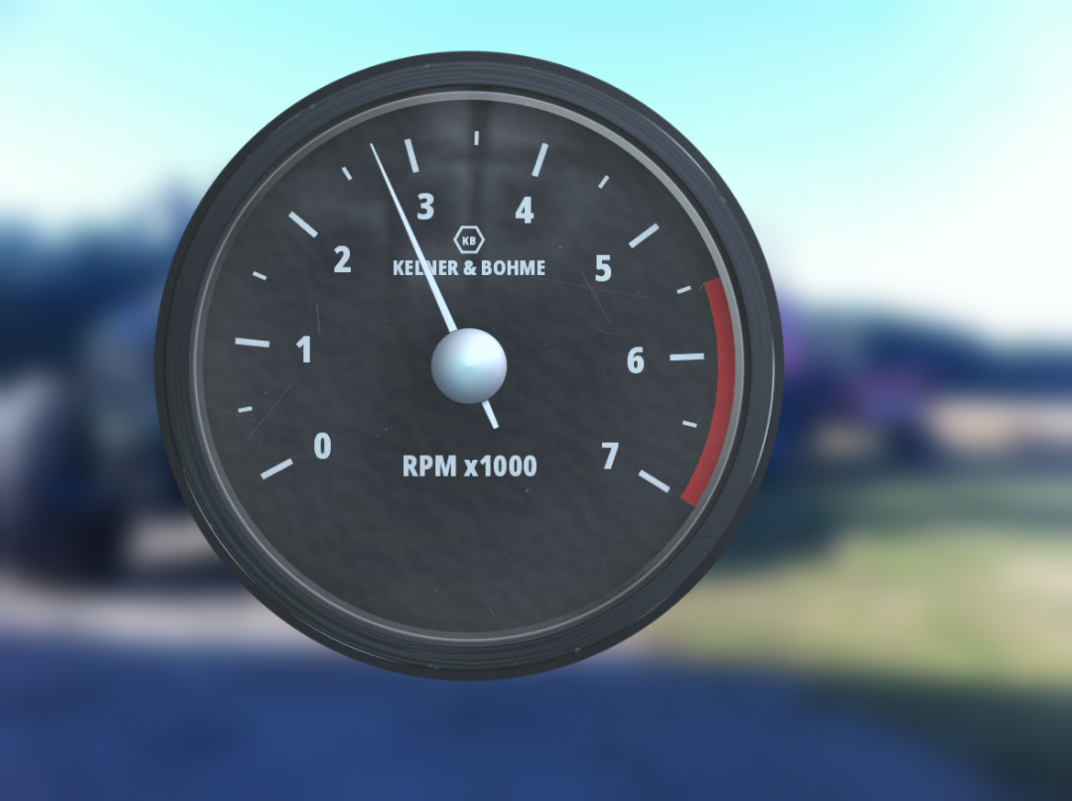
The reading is rpm 2750
